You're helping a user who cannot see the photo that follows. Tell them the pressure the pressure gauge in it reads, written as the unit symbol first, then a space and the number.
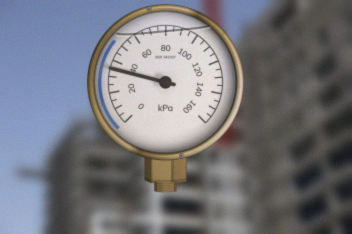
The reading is kPa 35
